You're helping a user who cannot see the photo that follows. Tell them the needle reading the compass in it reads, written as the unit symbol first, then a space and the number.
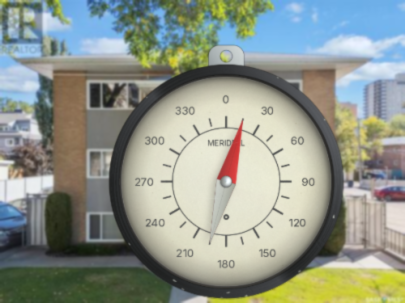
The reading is ° 15
